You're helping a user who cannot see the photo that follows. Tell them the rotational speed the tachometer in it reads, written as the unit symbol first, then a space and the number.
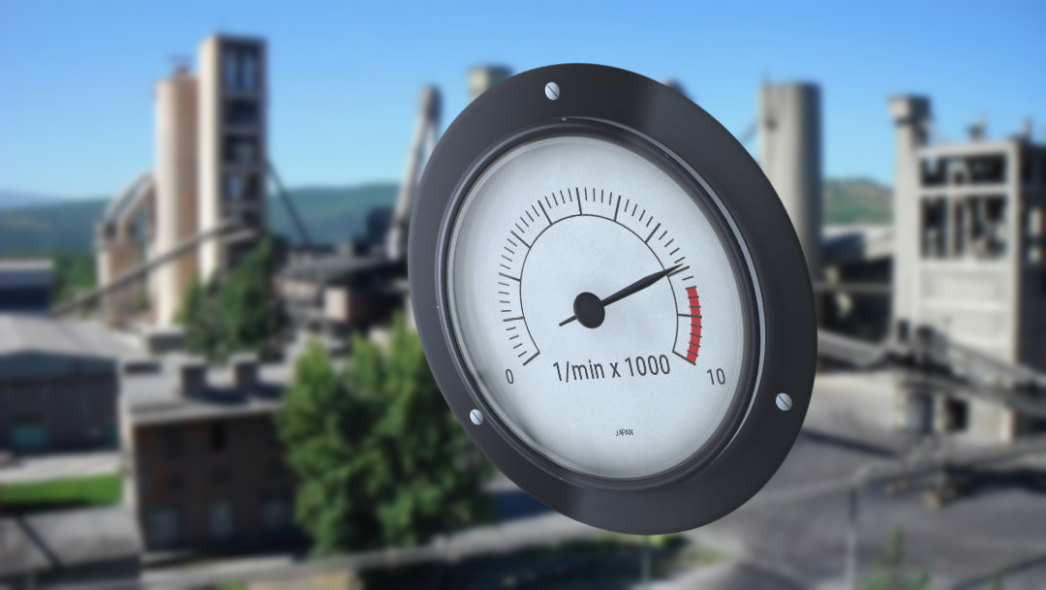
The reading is rpm 7900
